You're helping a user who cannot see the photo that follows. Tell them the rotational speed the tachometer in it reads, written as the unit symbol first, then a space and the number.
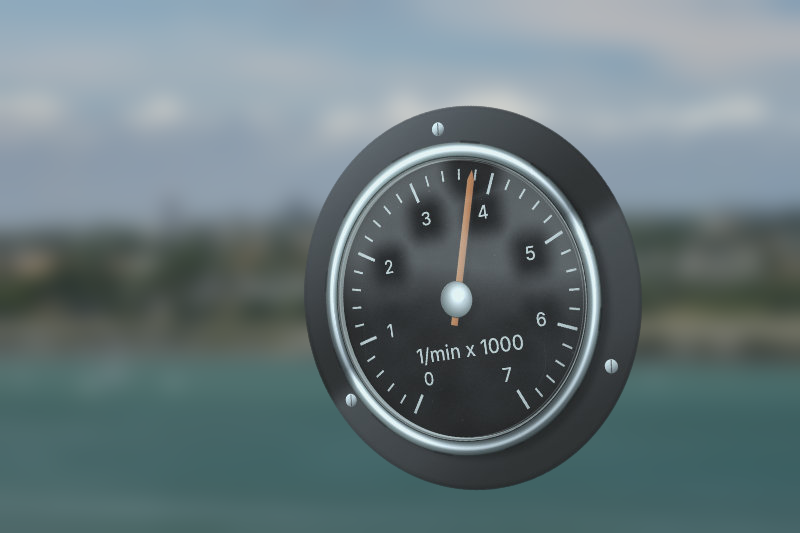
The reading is rpm 3800
